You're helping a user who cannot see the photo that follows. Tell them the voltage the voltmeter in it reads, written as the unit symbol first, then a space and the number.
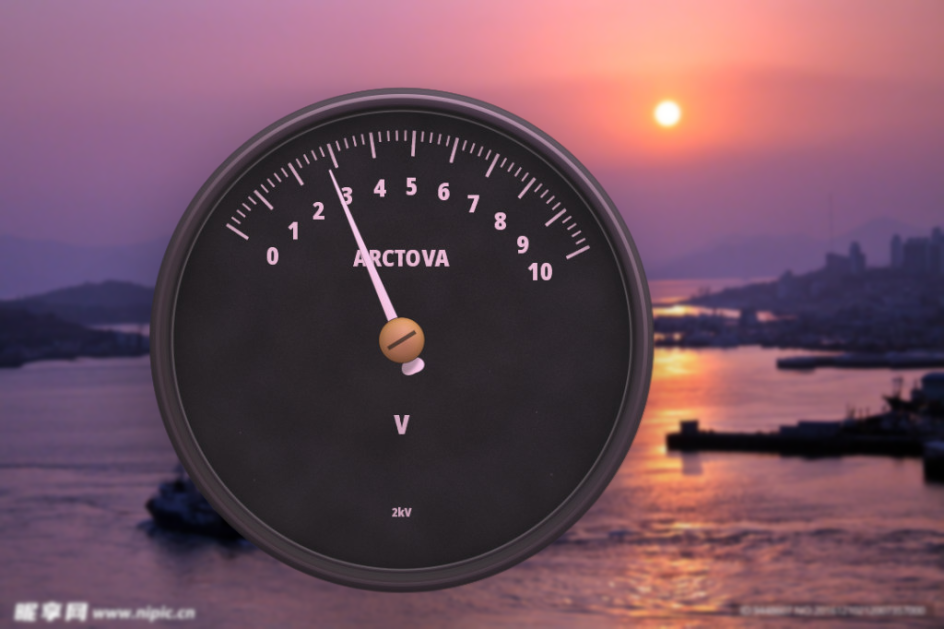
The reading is V 2.8
